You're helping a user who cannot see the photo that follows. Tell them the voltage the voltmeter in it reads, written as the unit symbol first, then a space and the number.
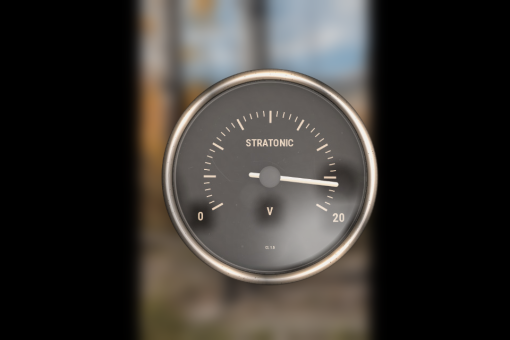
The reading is V 18
